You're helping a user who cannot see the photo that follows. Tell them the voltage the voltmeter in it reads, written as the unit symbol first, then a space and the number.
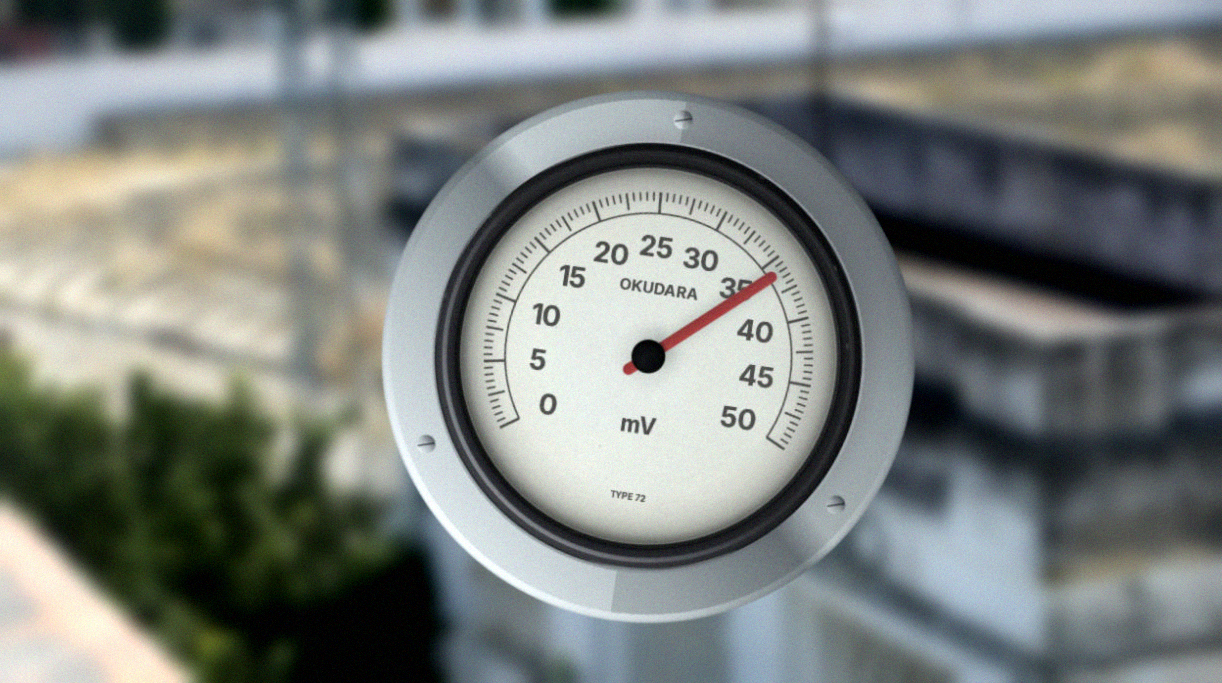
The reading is mV 36
